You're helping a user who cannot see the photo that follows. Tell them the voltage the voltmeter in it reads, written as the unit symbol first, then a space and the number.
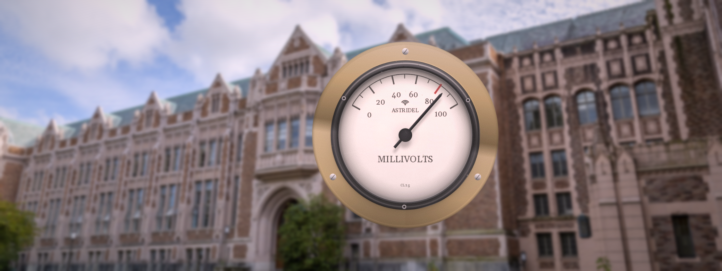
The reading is mV 85
